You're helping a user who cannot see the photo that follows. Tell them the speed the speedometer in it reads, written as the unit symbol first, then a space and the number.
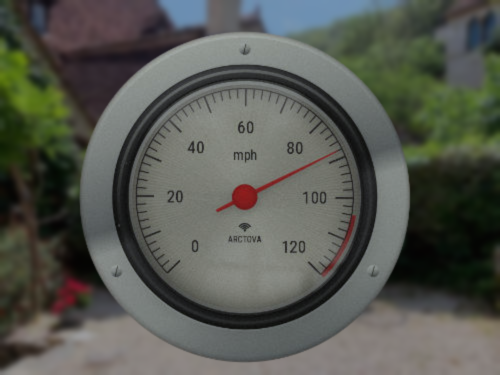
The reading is mph 88
